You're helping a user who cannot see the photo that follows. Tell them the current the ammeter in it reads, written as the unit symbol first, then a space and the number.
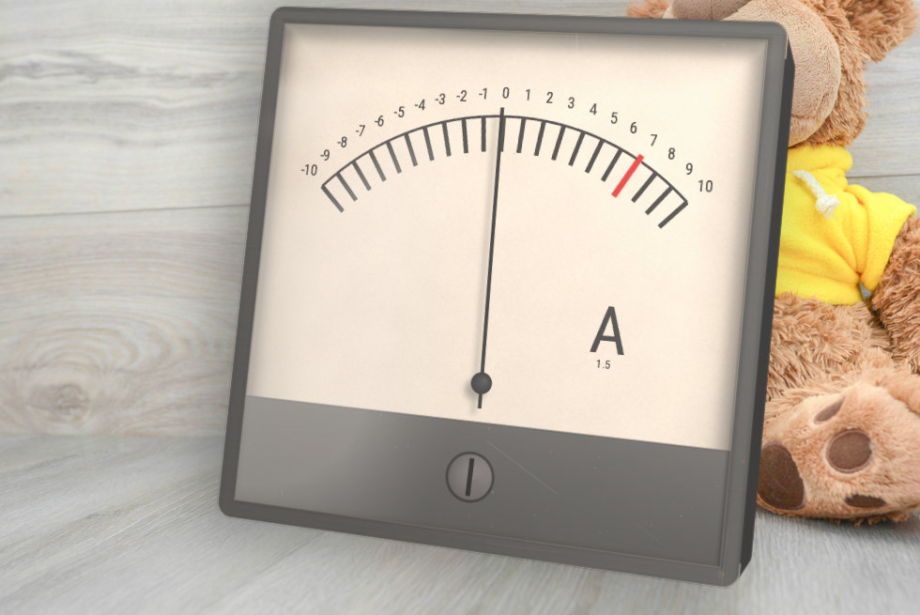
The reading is A 0
